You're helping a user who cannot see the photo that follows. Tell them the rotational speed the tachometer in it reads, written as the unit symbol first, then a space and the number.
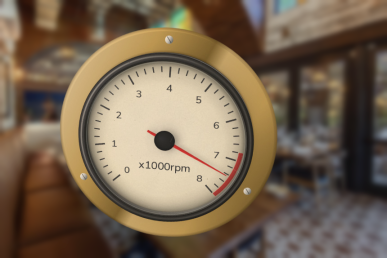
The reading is rpm 7400
